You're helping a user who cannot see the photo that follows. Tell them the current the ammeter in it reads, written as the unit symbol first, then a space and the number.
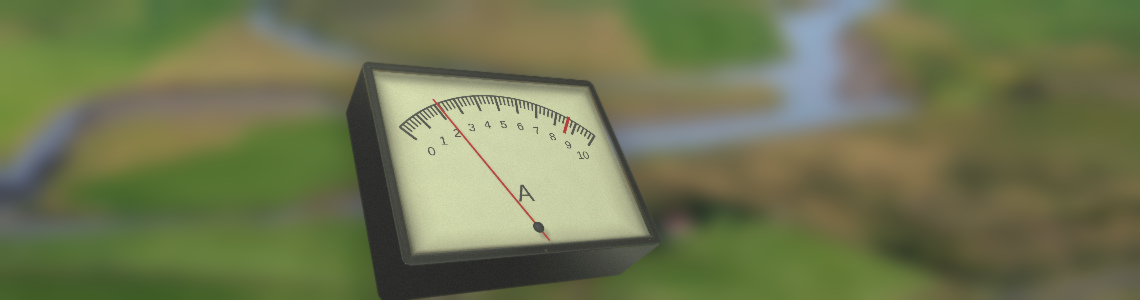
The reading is A 2
